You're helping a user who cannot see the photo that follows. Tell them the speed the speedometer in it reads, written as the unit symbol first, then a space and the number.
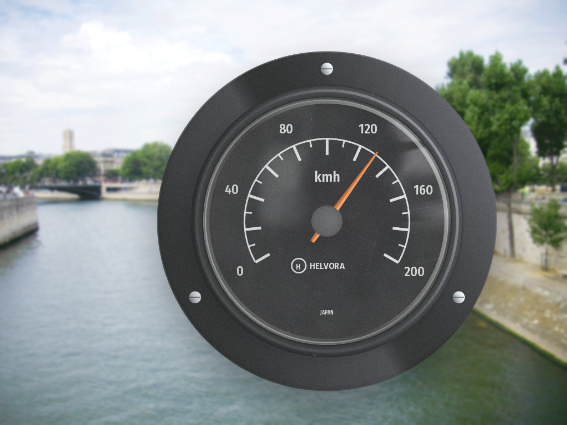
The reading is km/h 130
